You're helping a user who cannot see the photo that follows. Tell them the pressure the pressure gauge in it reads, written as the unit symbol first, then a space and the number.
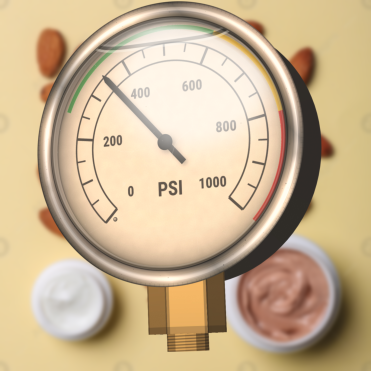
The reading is psi 350
